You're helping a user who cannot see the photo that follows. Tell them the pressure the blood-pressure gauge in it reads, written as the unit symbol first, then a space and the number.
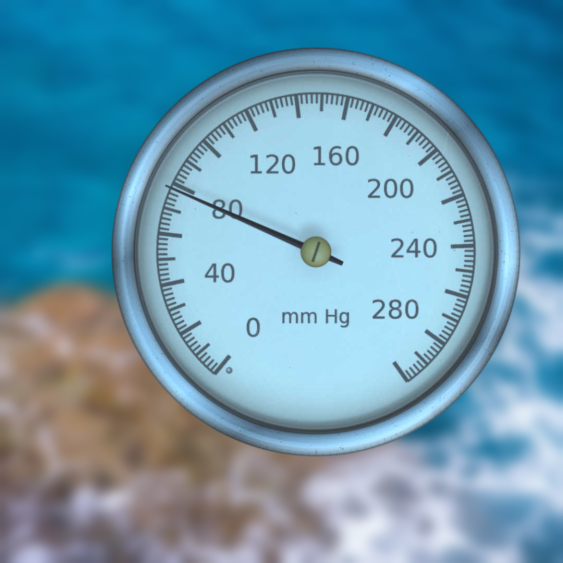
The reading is mmHg 78
